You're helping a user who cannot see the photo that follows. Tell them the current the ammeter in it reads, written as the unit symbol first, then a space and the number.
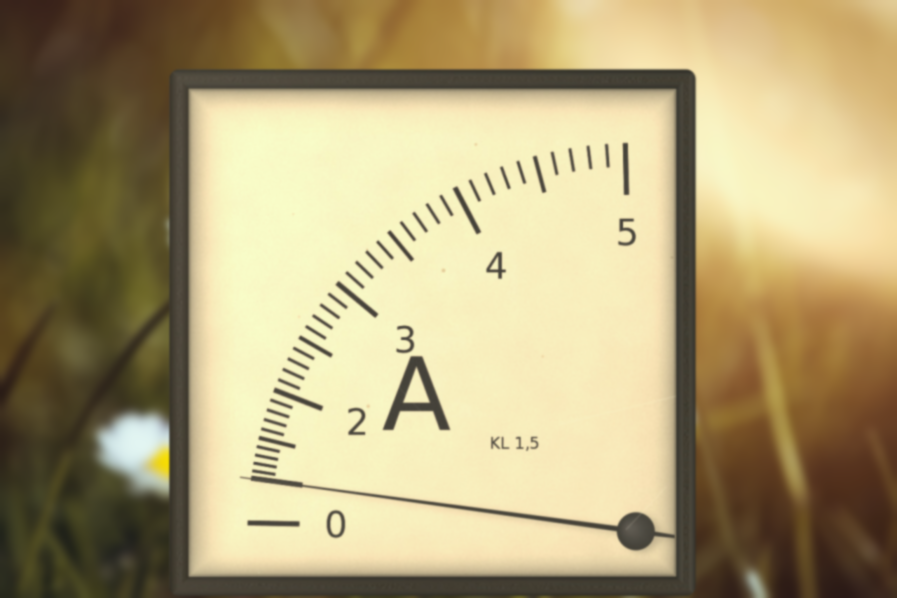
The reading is A 1
